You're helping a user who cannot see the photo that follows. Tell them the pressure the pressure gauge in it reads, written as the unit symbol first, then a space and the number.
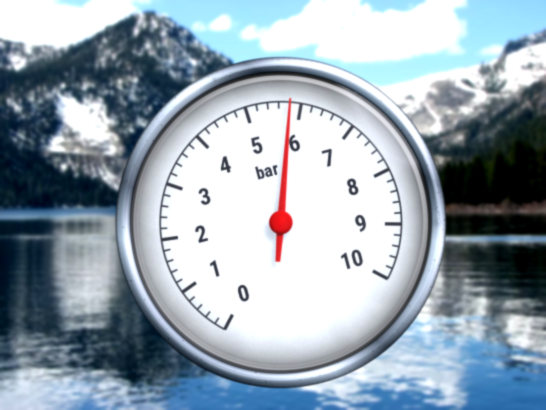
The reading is bar 5.8
